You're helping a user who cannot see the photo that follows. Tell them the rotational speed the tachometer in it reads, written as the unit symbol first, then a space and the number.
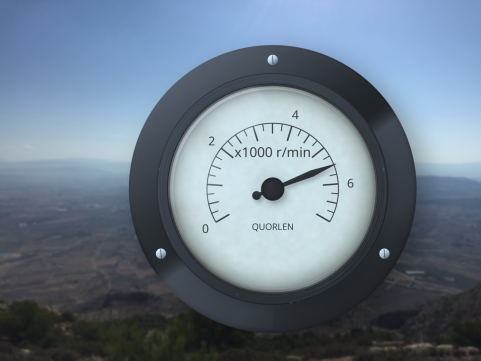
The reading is rpm 5500
